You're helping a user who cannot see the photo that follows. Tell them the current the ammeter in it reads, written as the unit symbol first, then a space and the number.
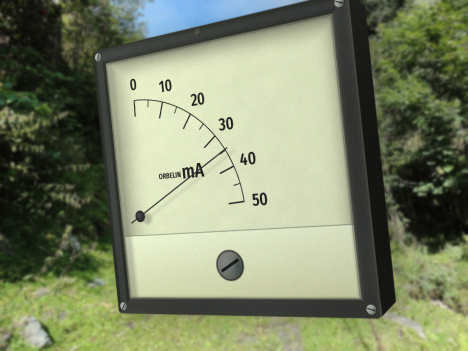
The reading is mA 35
